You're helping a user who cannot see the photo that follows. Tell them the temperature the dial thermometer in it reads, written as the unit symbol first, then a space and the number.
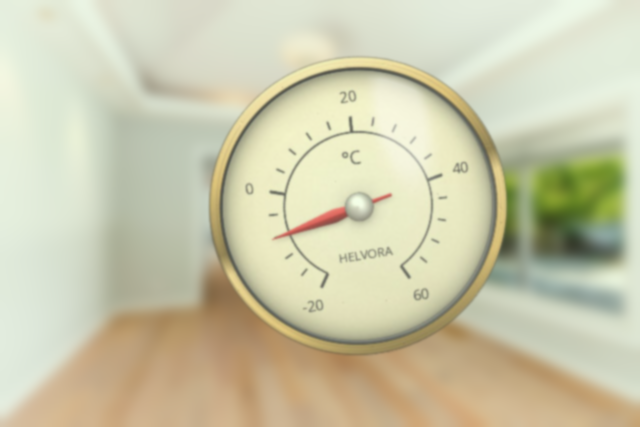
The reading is °C -8
